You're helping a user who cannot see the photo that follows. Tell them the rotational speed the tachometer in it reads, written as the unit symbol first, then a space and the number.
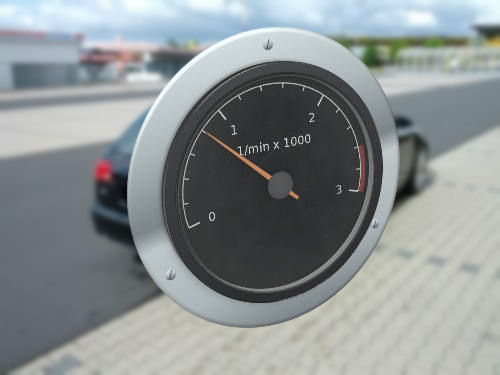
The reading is rpm 800
